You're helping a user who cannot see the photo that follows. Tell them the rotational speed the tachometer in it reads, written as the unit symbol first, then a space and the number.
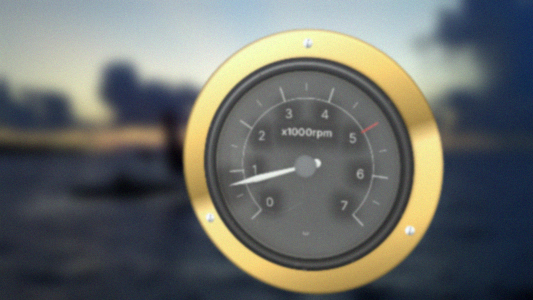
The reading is rpm 750
